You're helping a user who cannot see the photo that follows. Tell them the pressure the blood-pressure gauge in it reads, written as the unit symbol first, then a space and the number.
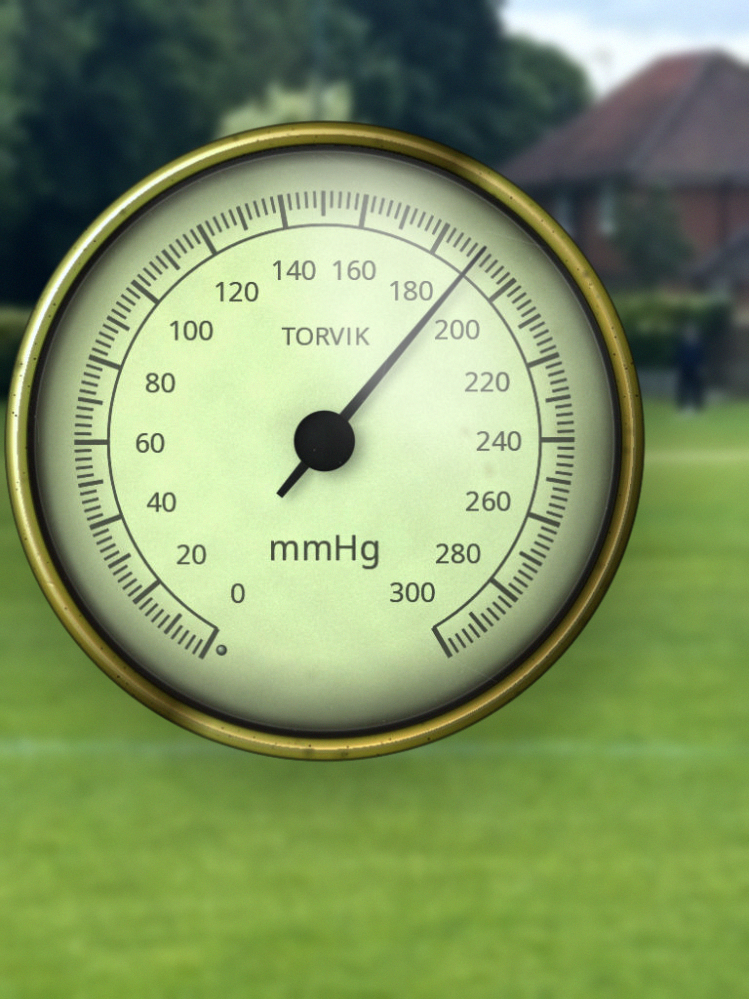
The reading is mmHg 190
